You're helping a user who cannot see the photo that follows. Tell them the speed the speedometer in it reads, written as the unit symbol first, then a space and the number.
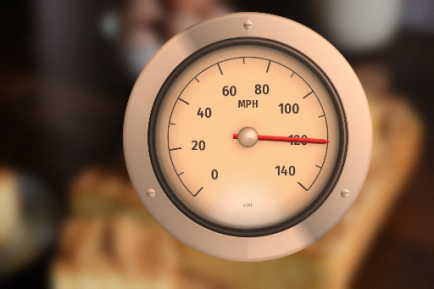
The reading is mph 120
